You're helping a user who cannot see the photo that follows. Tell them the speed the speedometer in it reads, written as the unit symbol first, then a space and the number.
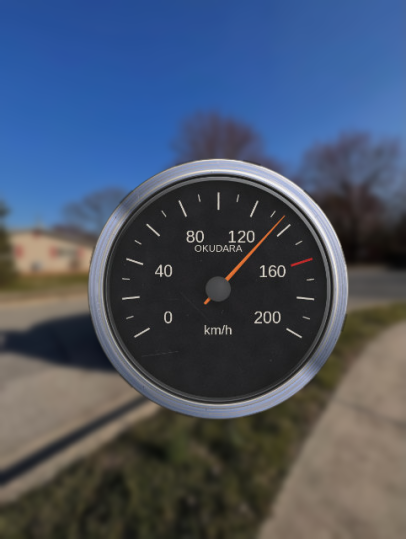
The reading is km/h 135
